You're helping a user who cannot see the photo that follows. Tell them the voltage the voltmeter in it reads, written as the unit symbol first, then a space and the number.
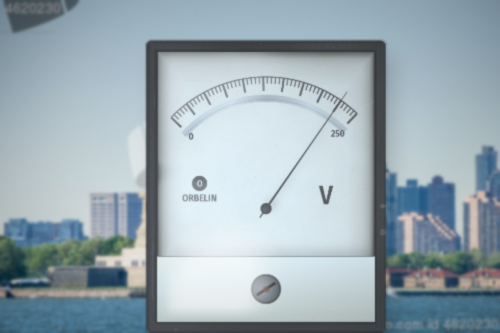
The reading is V 225
